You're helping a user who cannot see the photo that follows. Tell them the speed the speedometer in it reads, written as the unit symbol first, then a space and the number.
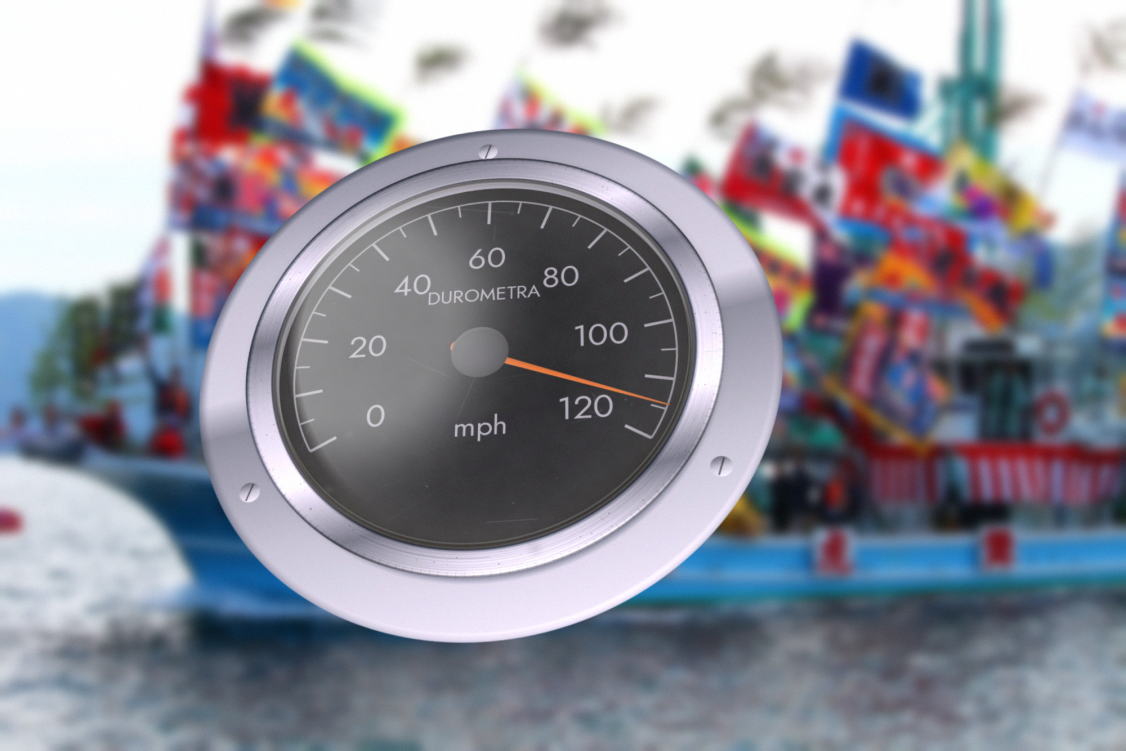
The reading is mph 115
